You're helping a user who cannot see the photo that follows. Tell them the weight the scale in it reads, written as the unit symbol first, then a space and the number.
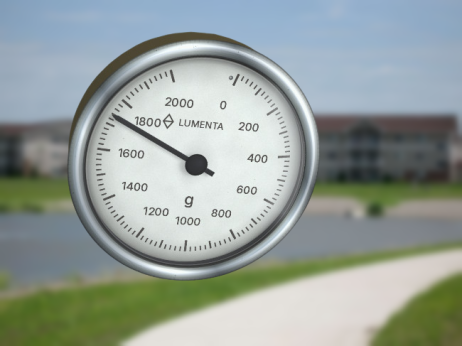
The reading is g 1740
